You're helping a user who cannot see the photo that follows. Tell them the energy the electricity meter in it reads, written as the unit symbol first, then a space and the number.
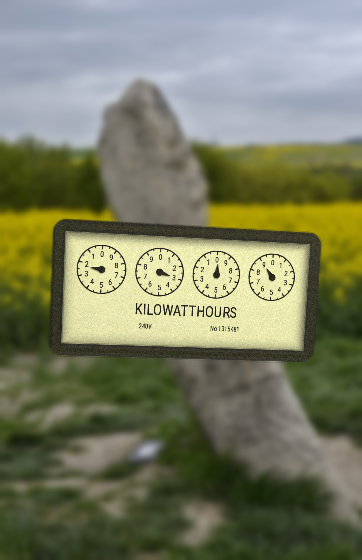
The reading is kWh 2299
